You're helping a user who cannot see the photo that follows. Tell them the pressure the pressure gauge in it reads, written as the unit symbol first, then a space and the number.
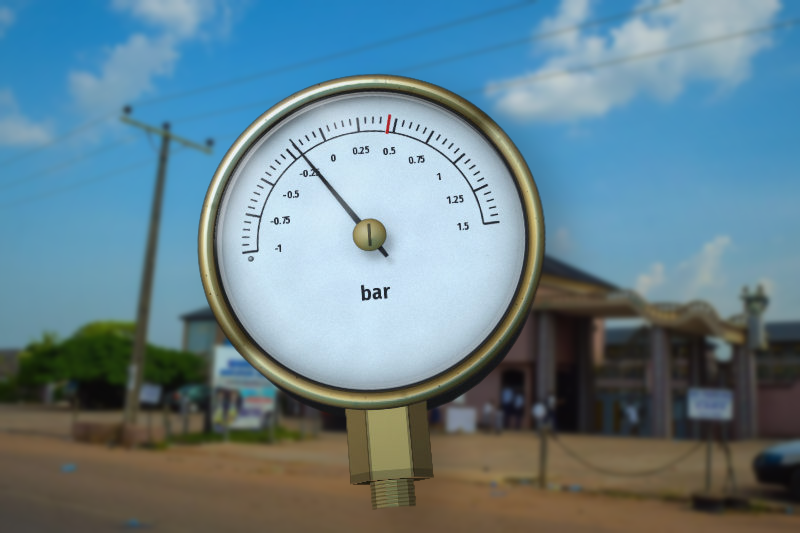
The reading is bar -0.2
